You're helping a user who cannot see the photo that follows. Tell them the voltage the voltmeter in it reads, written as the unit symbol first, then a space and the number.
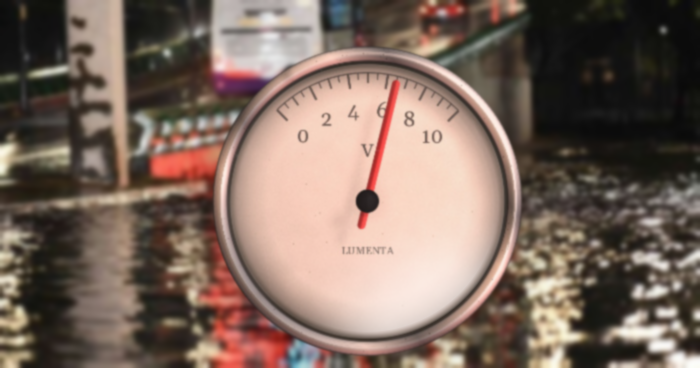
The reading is V 6.5
